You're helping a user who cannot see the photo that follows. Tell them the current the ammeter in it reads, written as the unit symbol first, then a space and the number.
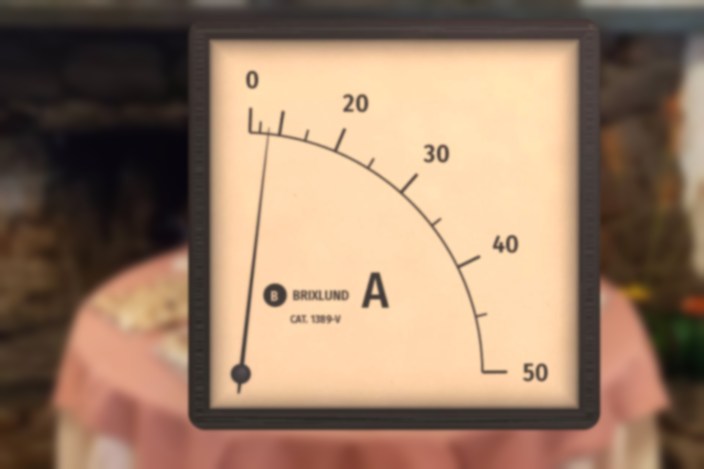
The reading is A 7.5
